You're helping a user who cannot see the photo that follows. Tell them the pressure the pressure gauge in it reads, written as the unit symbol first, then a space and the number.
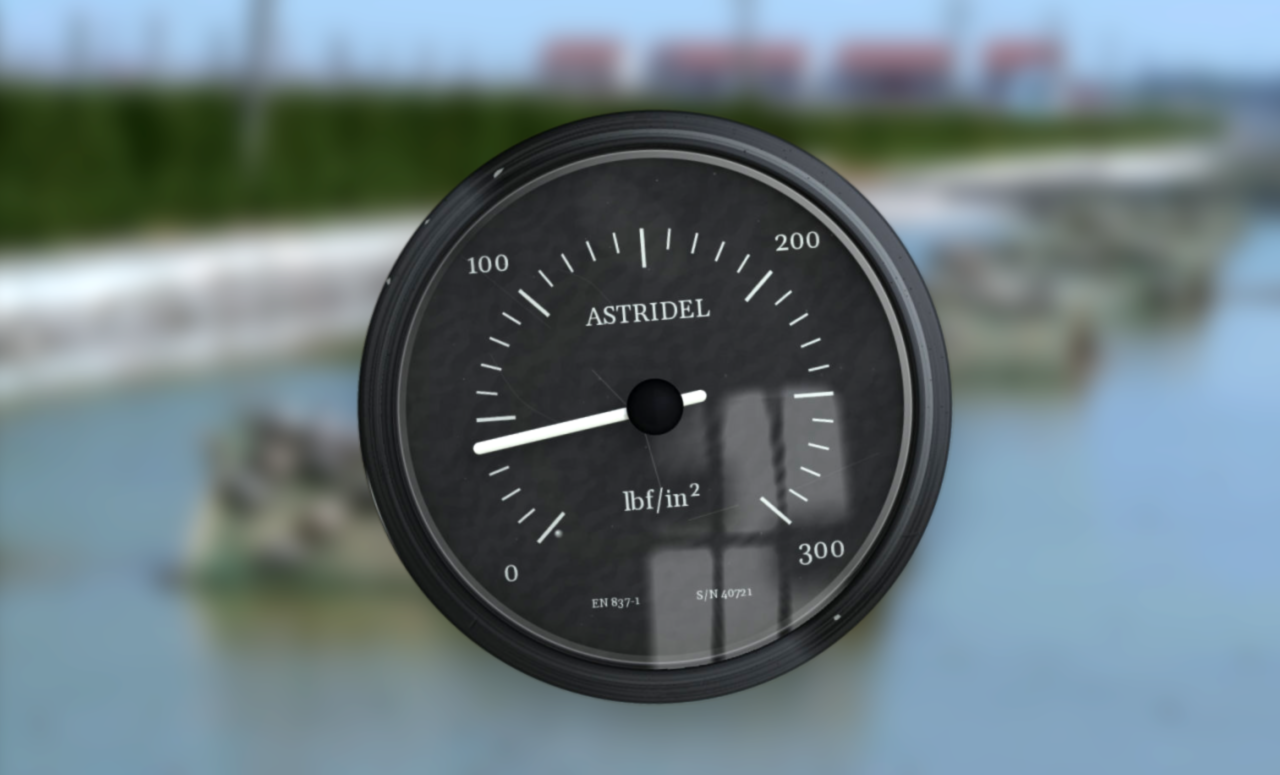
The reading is psi 40
